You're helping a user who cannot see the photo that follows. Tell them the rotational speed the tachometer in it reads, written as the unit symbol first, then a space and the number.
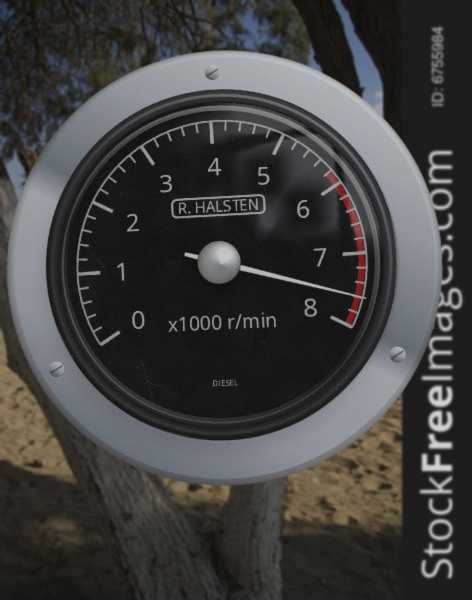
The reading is rpm 7600
